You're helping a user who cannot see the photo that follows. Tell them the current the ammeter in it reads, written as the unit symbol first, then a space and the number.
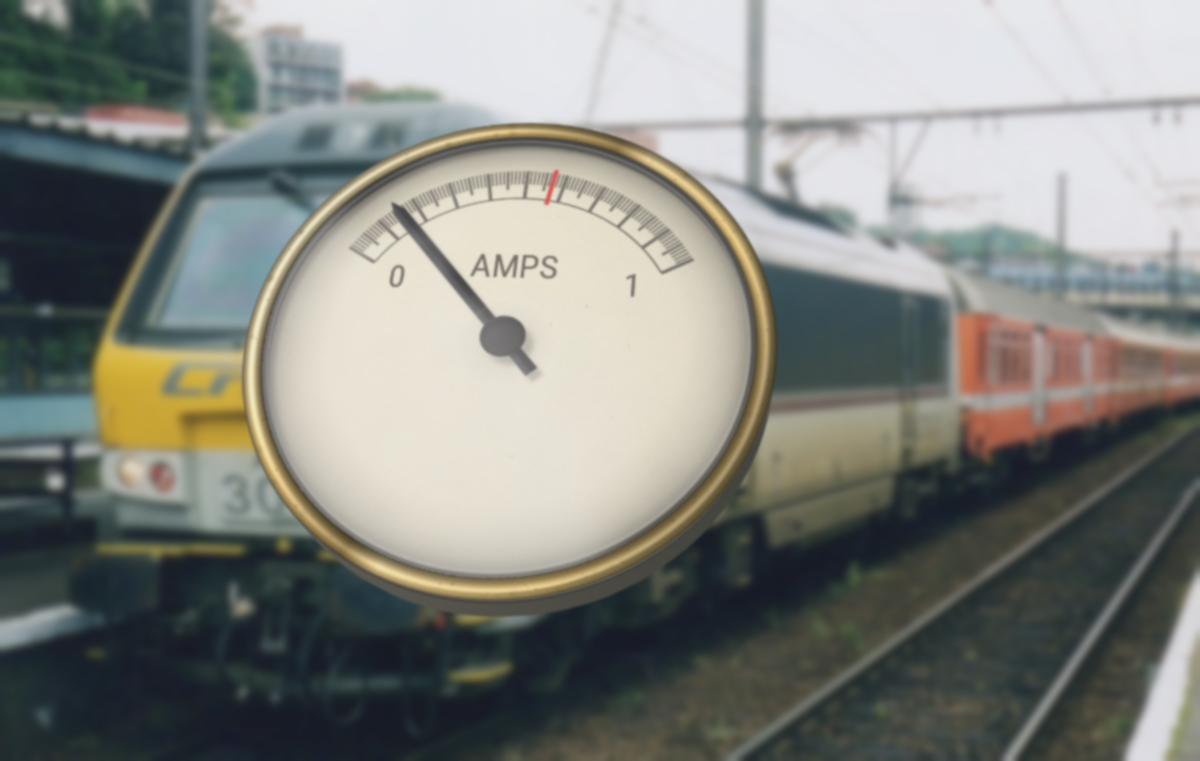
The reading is A 0.15
